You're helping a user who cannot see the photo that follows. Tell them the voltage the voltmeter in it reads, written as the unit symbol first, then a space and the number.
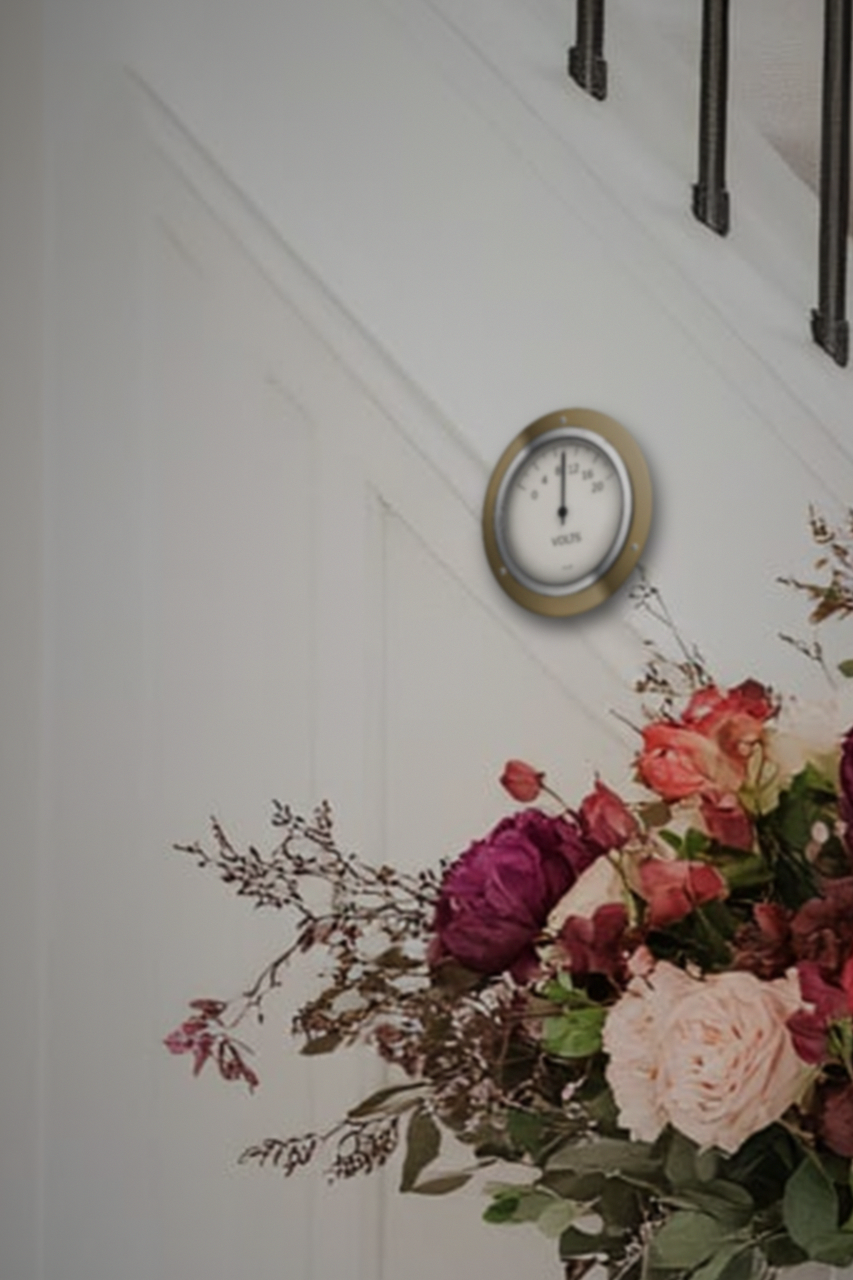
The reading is V 10
